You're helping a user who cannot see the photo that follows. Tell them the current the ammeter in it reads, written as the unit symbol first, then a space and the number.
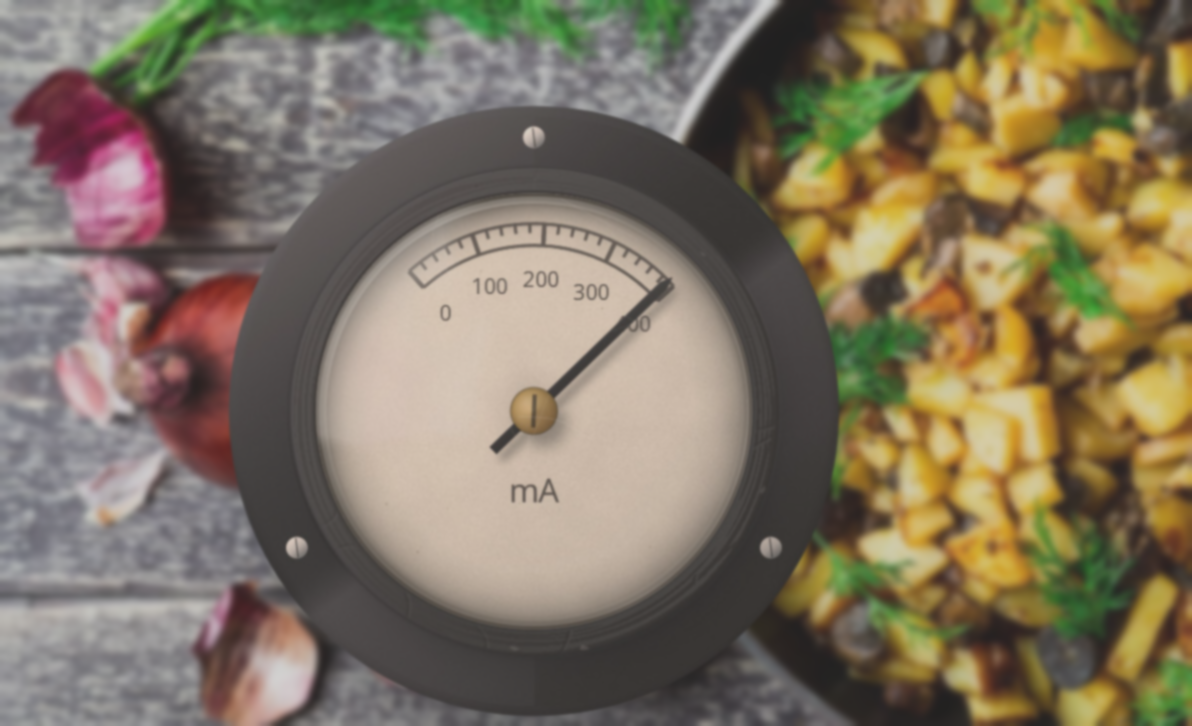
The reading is mA 390
